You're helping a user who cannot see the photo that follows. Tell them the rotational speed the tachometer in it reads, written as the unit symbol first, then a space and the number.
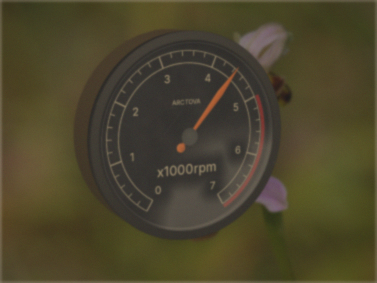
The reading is rpm 4400
